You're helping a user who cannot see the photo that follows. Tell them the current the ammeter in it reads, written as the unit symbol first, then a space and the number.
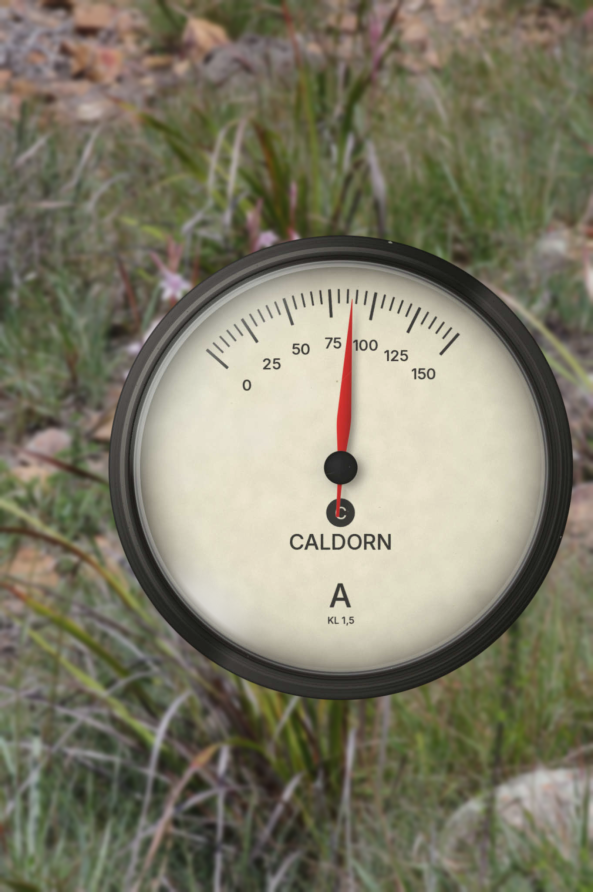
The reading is A 87.5
